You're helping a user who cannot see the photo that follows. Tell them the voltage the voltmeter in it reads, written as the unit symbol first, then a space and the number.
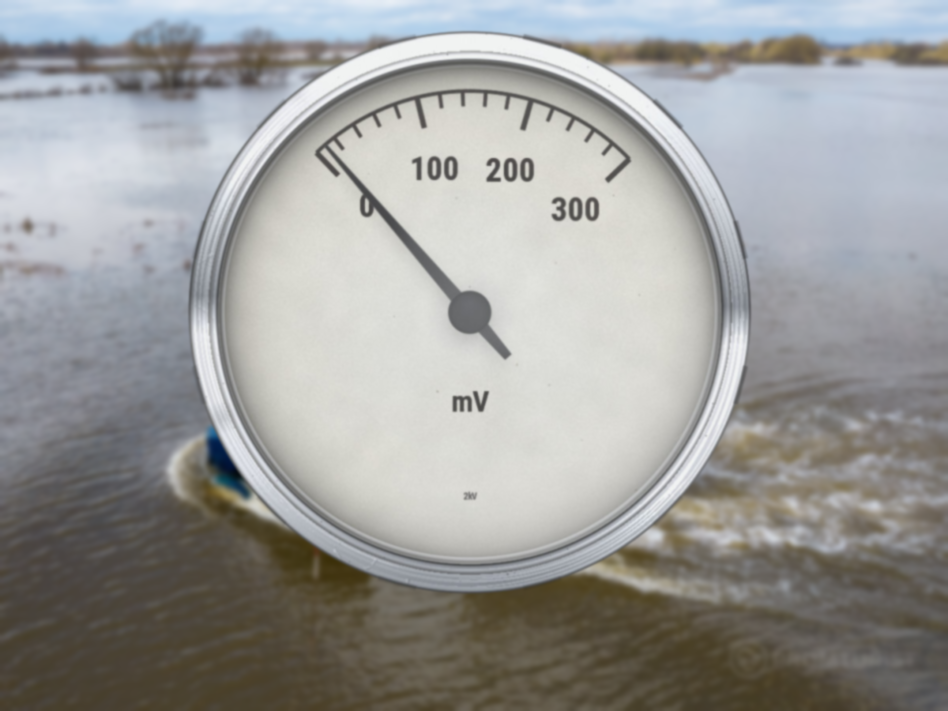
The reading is mV 10
